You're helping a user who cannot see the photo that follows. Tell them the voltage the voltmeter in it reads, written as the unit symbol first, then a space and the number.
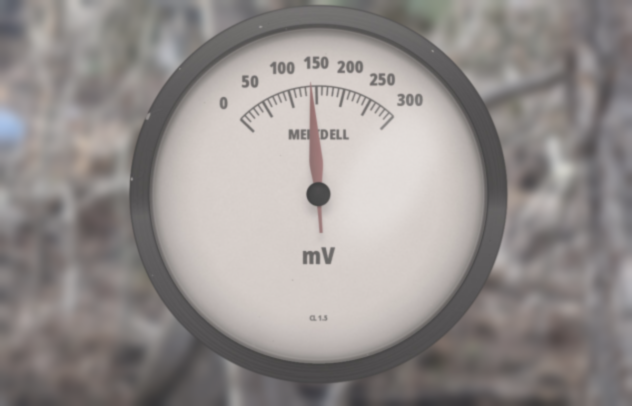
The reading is mV 140
